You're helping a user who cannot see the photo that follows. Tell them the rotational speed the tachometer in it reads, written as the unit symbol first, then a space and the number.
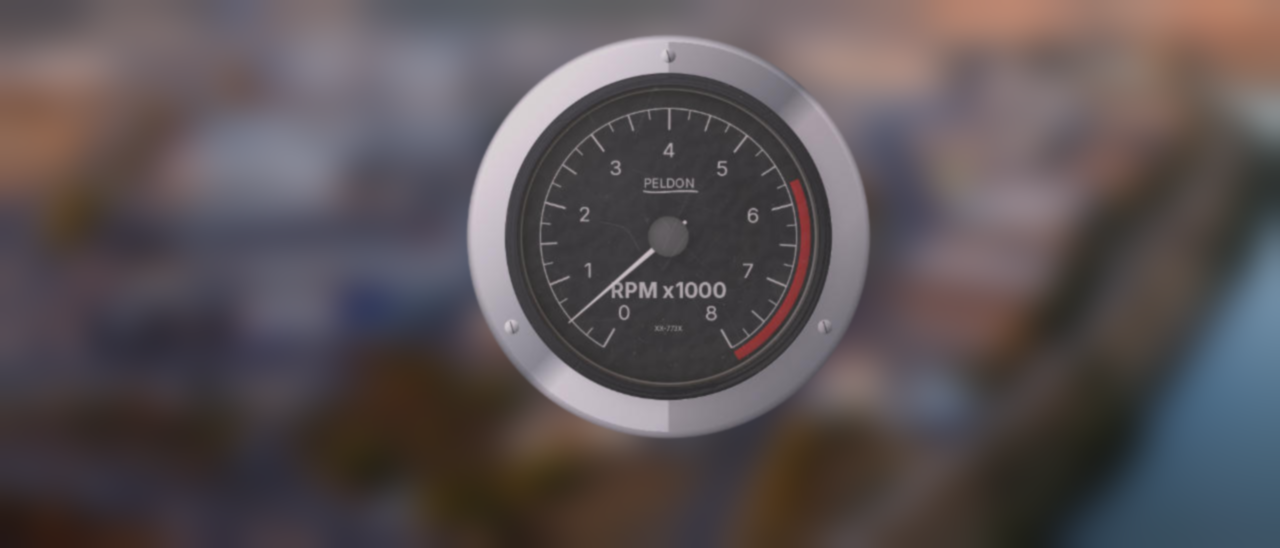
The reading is rpm 500
